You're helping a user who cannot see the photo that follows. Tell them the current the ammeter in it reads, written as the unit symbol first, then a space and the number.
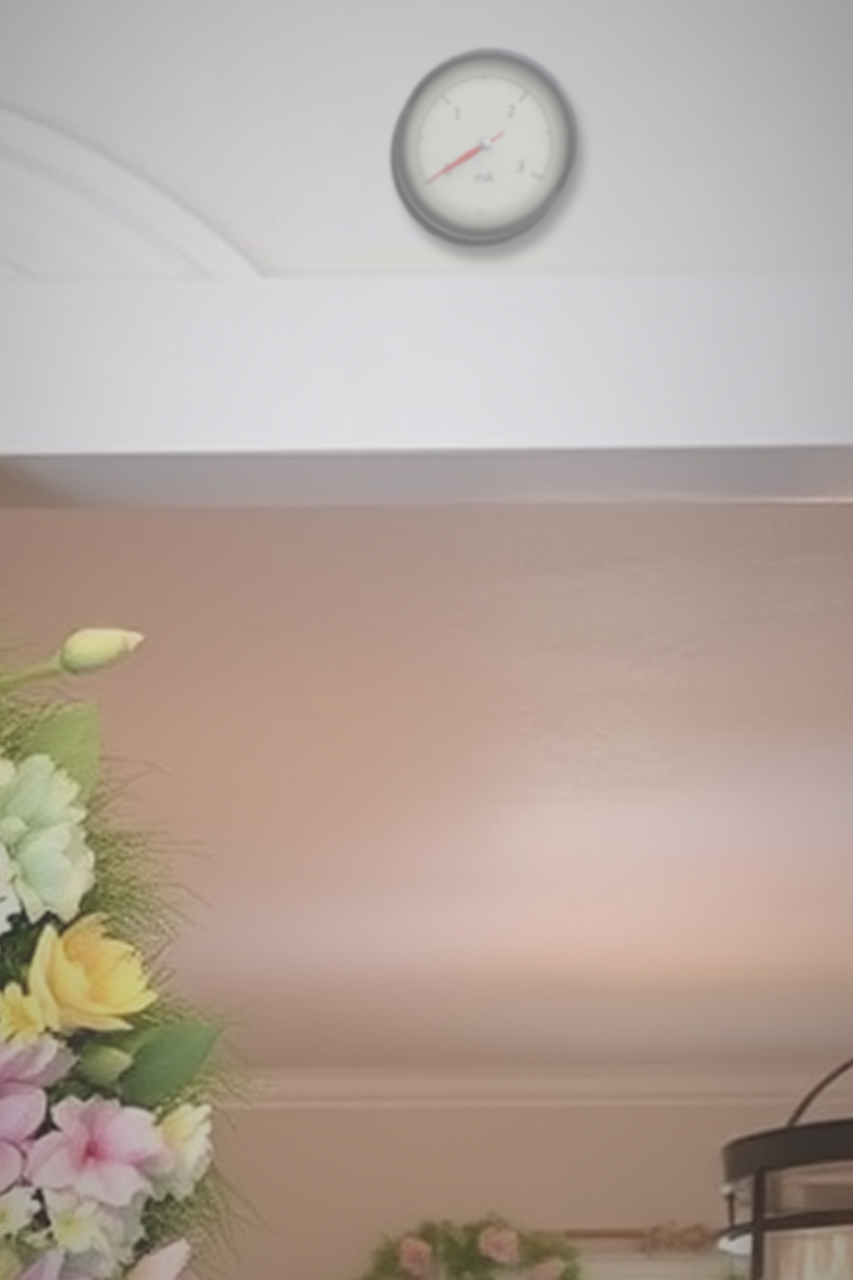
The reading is mA 0
